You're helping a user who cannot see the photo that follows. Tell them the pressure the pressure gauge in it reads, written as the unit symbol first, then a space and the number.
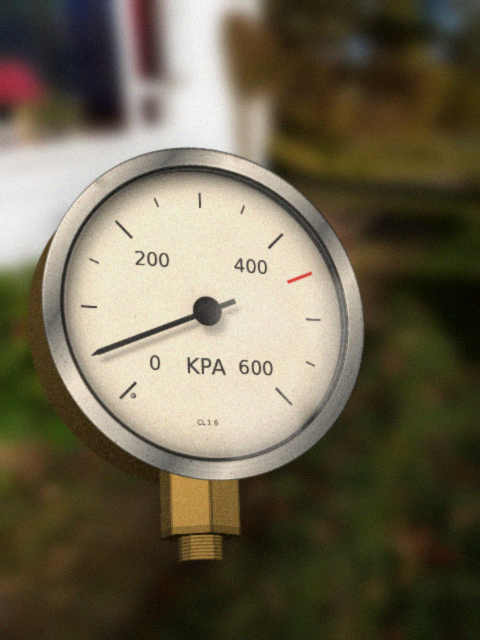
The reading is kPa 50
